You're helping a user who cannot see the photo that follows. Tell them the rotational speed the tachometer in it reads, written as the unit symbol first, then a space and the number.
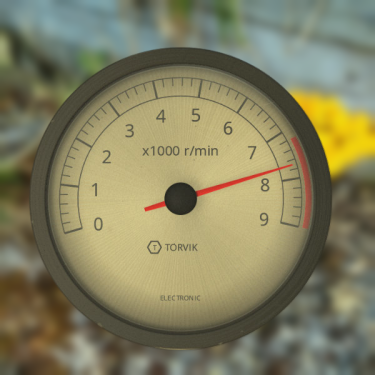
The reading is rpm 7700
